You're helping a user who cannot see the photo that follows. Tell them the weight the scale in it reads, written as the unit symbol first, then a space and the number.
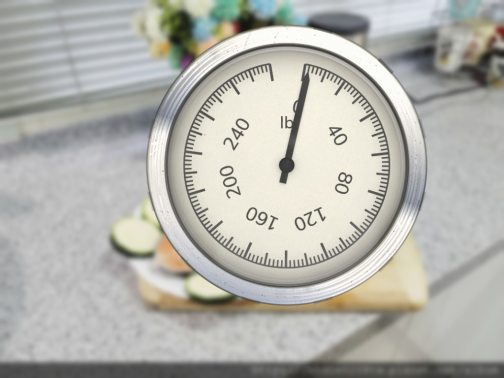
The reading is lb 2
